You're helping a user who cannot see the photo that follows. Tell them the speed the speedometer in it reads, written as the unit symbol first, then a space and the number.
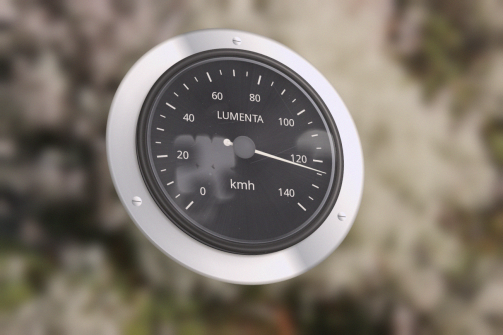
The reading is km/h 125
